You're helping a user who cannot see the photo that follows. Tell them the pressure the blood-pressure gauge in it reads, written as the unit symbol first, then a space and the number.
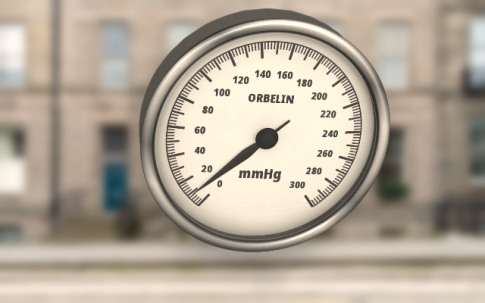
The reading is mmHg 10
